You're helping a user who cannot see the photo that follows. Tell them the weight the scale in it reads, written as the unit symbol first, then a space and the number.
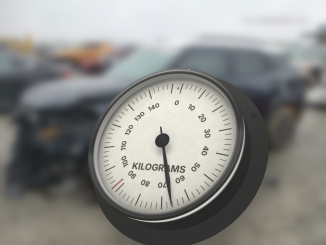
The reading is kg 66
